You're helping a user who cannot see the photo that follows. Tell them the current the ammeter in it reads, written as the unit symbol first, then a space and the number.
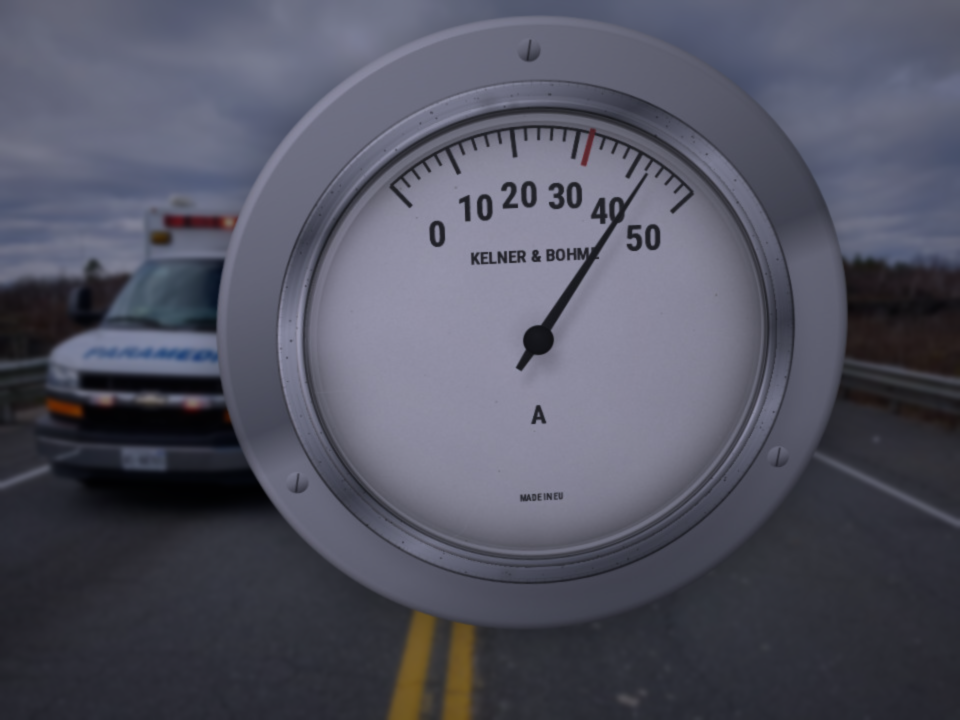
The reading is A 42
